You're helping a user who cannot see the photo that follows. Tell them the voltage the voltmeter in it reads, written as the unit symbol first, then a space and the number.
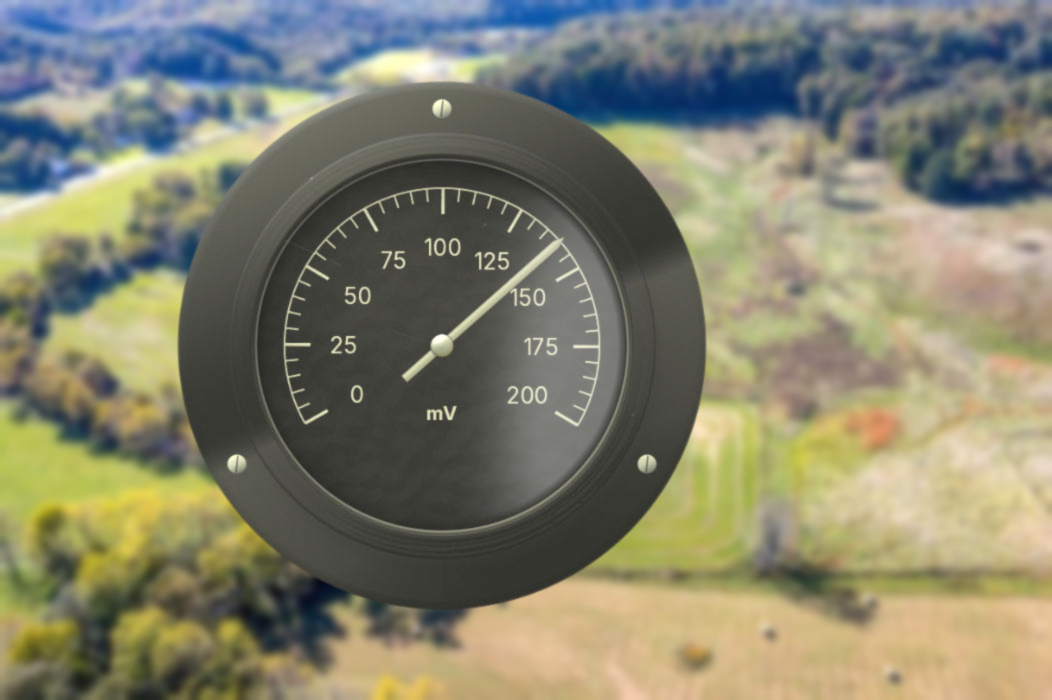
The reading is mV 140
